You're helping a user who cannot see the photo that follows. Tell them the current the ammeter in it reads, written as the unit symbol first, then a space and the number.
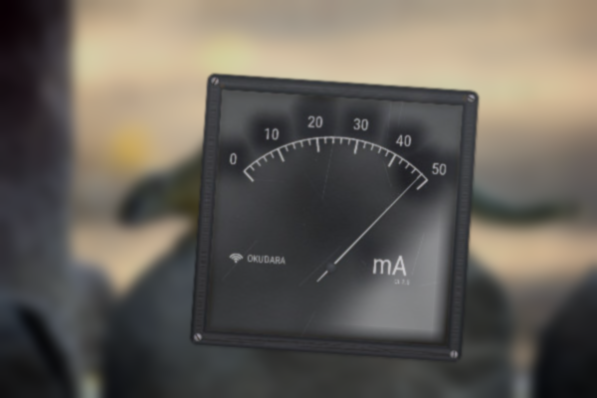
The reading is mA 48
